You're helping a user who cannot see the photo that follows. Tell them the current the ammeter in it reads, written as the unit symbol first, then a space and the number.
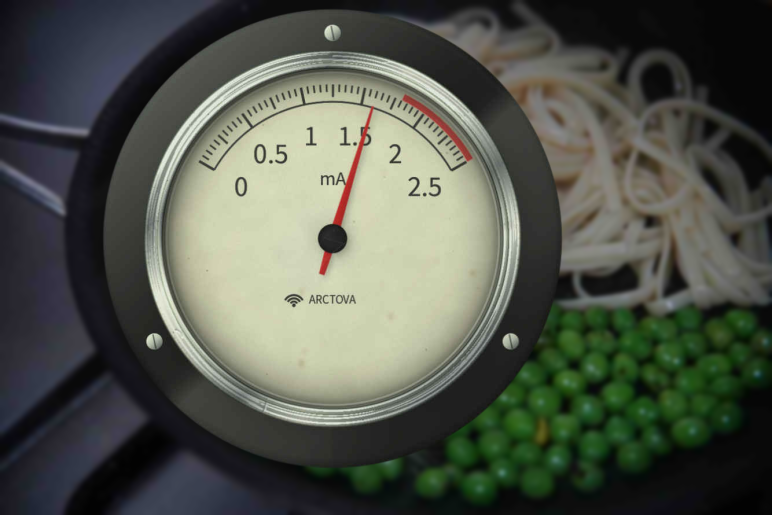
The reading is mA 1.6
